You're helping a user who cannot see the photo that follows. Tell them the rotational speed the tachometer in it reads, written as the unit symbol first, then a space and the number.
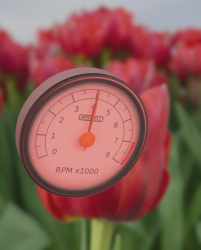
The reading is rpm 4000
